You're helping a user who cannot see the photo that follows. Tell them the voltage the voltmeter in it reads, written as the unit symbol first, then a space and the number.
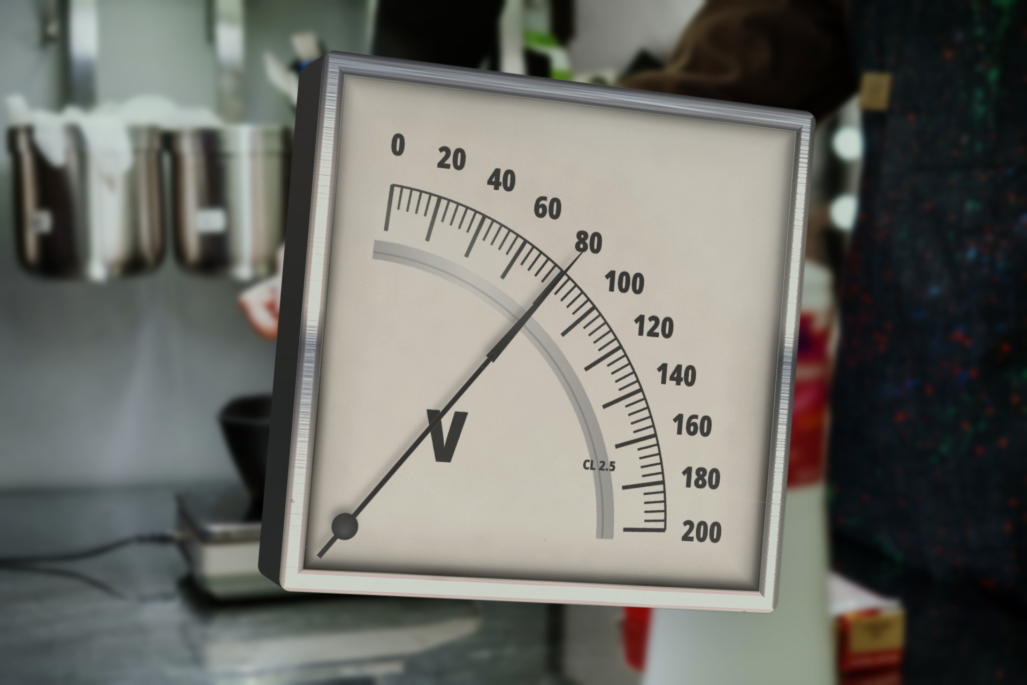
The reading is V 80
